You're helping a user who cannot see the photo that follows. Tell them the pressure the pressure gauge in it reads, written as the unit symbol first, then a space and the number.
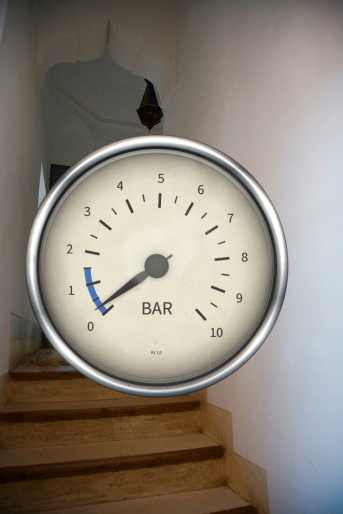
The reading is bar 0.25
